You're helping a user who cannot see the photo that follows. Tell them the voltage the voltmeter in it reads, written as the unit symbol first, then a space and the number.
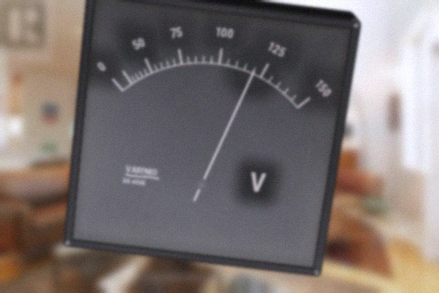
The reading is V 120
